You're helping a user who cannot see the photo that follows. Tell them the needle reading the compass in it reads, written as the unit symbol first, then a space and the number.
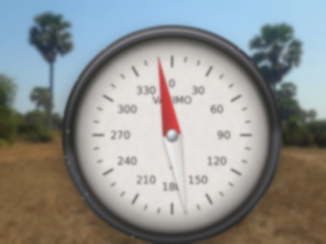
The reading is ° 350
